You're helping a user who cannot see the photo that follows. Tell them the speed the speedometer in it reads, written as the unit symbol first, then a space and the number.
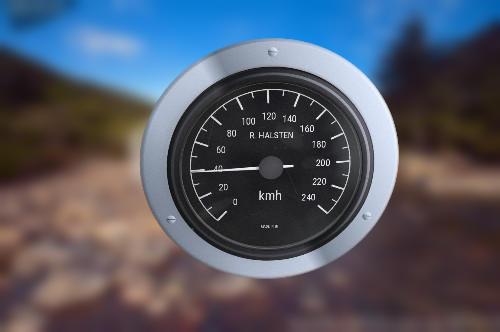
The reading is km/h 40
